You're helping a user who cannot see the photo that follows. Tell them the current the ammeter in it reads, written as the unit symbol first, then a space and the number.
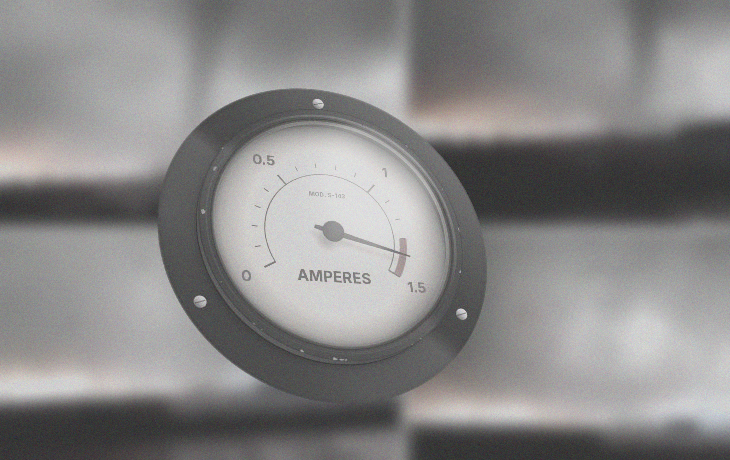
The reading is A 1.4
